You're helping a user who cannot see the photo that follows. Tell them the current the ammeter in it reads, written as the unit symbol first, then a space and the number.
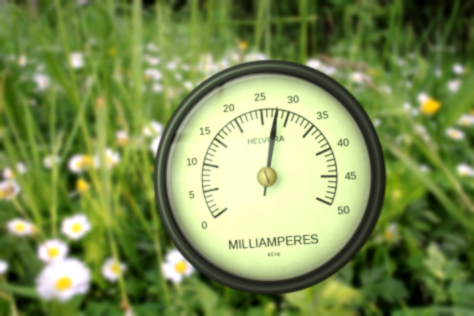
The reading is mA 28
